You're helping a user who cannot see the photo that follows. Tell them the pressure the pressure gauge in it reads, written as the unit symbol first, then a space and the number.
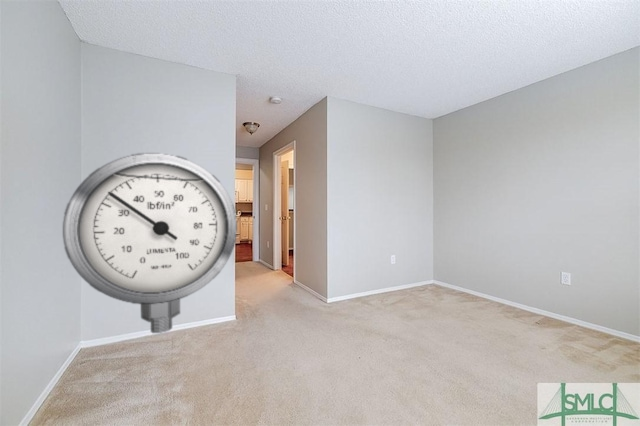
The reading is psi 34
